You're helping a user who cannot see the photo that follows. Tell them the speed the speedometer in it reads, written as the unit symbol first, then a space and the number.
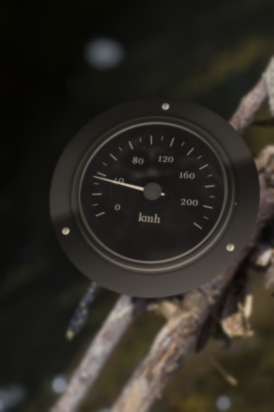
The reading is km/h 35
